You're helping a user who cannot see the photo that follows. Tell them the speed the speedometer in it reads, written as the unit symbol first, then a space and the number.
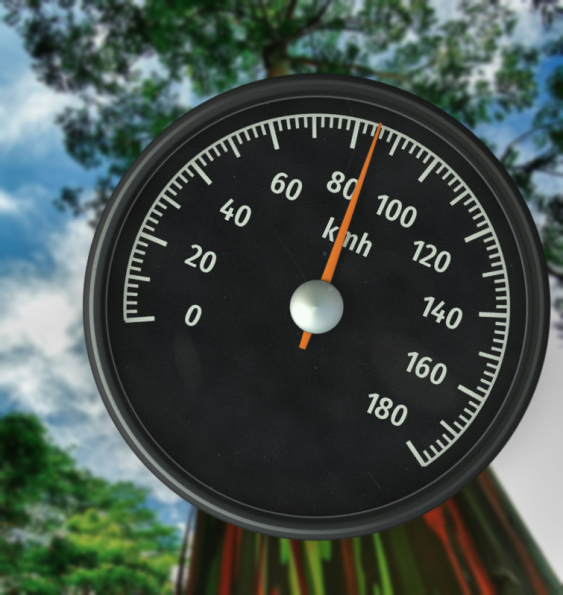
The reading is km/h 85
